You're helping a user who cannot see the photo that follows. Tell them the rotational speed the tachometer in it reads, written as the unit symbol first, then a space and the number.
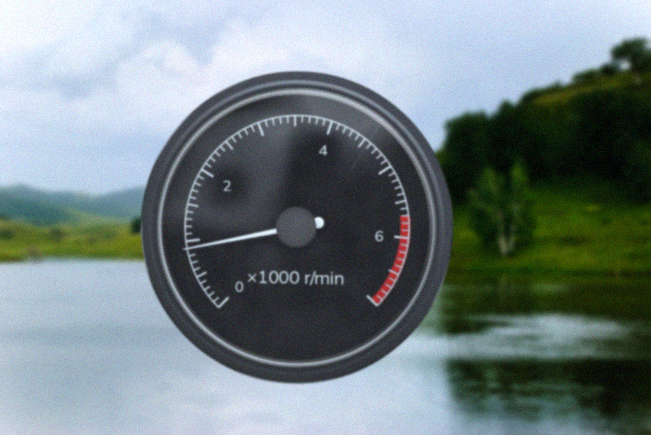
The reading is rpm 900
